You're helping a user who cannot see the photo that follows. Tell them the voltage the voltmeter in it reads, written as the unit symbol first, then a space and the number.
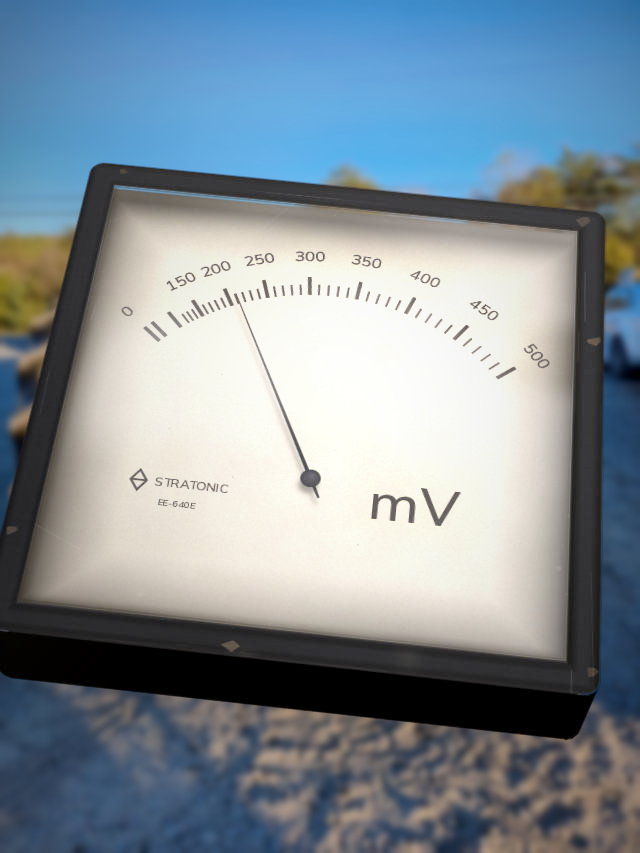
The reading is mV 210
